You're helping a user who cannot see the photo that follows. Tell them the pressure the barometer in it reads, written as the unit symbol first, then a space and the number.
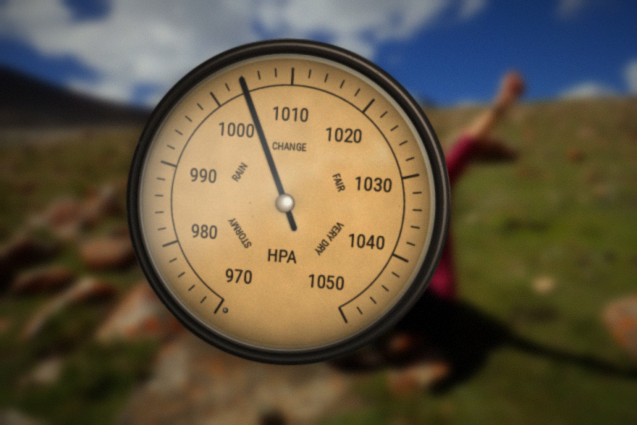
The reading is hPa 1004
